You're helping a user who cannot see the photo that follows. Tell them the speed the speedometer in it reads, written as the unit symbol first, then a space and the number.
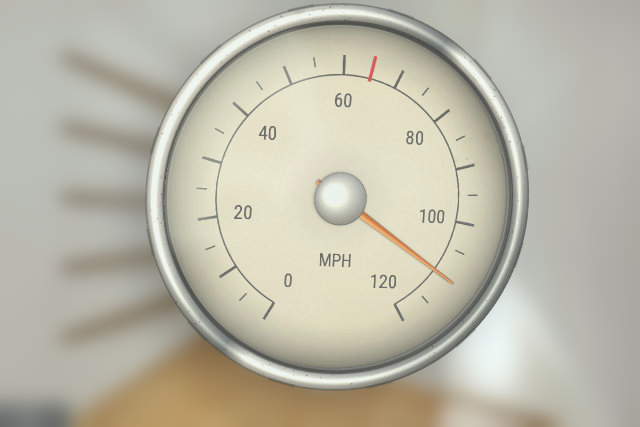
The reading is mph 110
